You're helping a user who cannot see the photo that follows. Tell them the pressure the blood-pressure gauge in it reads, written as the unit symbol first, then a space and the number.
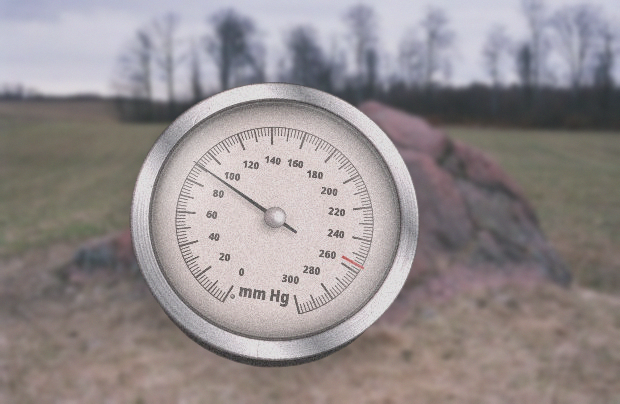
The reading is mmHg 90
